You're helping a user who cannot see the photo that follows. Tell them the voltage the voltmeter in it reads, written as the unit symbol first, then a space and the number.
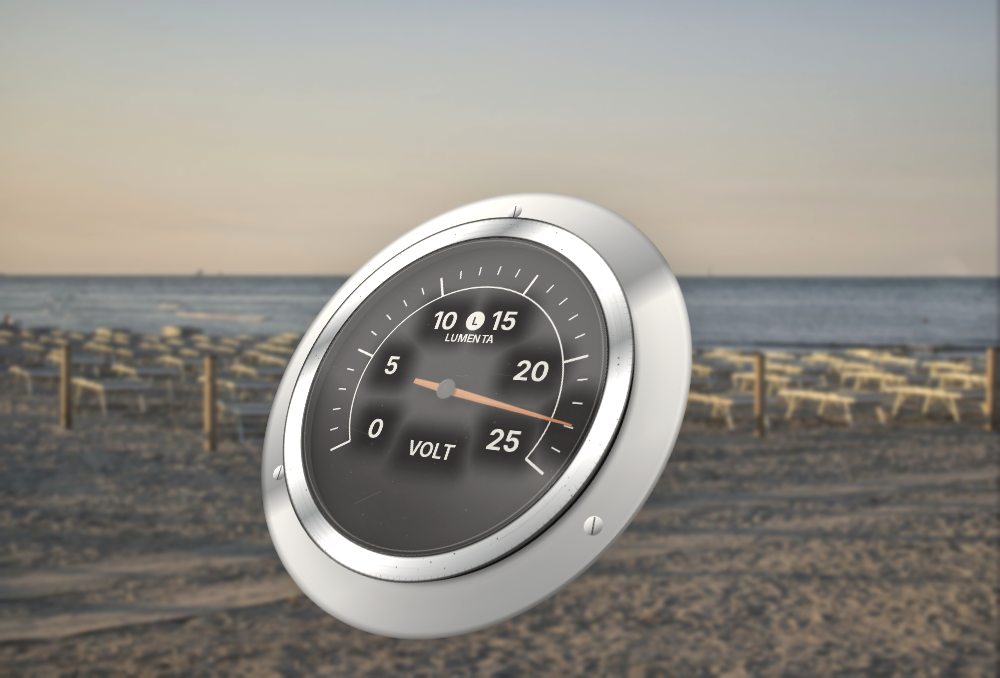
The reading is V 23
